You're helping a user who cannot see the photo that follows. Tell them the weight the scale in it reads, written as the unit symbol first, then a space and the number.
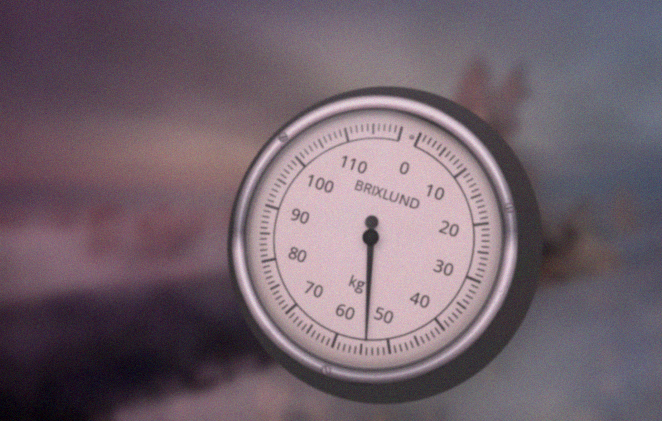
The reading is kg 54
